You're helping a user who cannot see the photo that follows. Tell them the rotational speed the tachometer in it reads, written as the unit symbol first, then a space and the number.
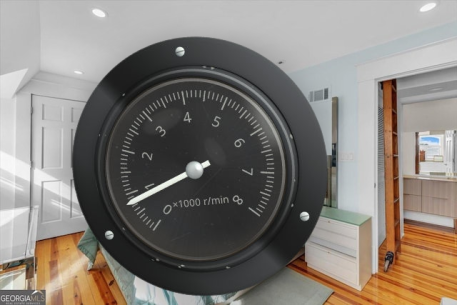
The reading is rpm 800
